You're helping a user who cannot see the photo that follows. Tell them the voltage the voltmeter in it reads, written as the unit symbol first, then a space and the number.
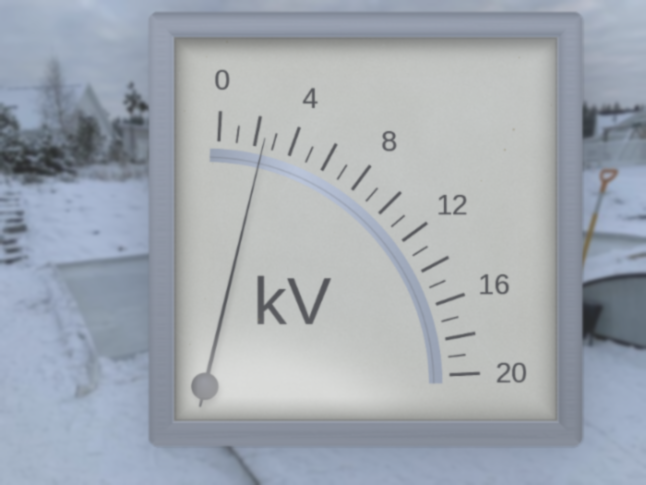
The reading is kV 2.5
